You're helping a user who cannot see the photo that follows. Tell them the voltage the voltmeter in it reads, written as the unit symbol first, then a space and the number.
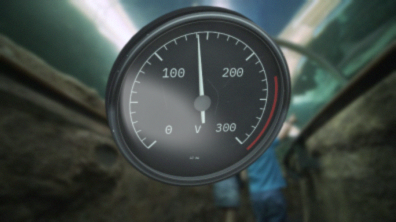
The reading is V 140
